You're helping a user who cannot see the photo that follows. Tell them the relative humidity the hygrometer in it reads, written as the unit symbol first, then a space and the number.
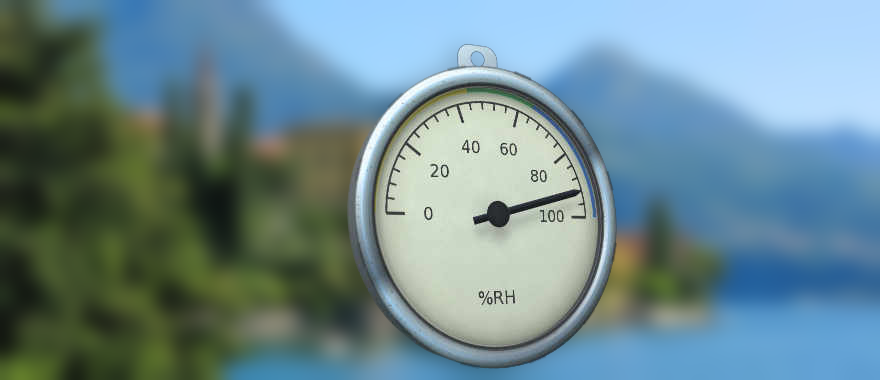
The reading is % 92
